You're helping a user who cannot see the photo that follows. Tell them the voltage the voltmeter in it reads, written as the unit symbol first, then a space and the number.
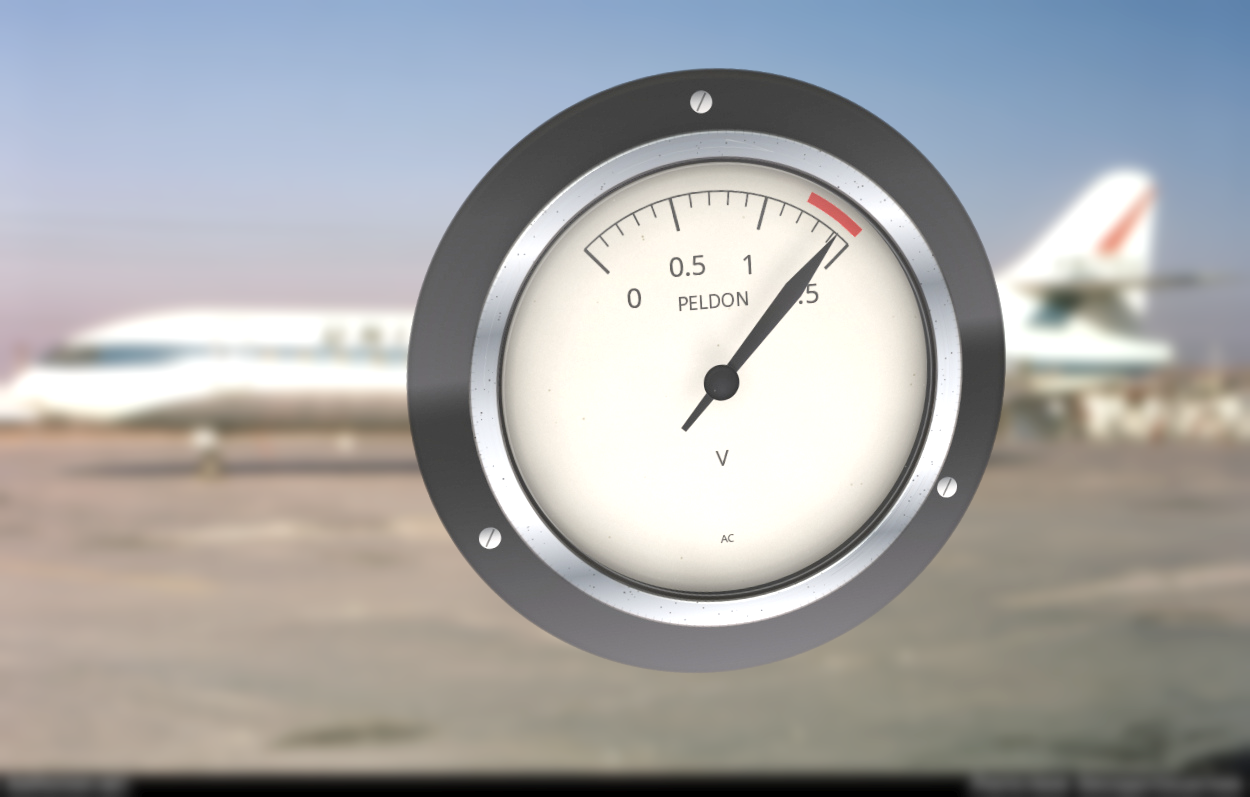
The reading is V 1.4
